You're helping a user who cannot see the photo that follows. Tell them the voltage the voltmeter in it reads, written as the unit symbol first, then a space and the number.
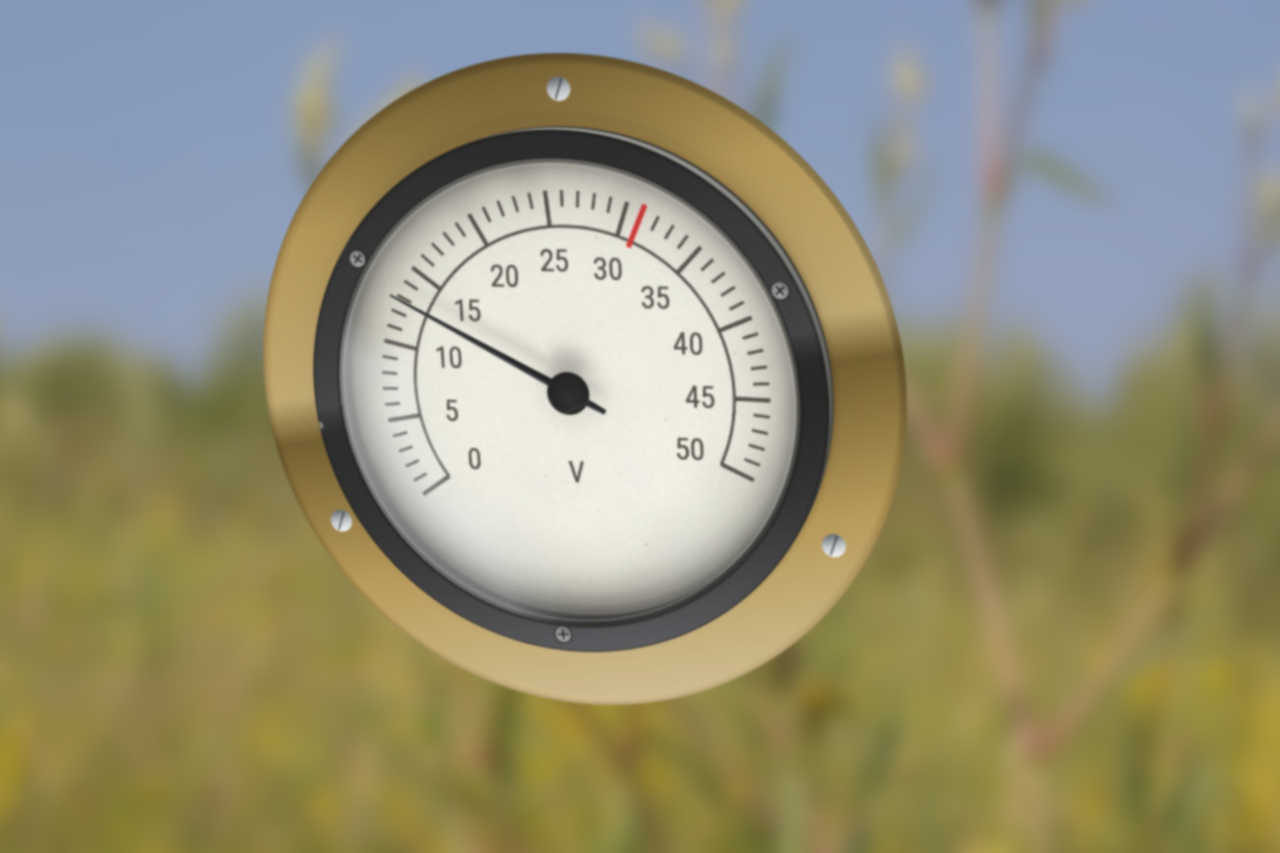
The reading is V 13
